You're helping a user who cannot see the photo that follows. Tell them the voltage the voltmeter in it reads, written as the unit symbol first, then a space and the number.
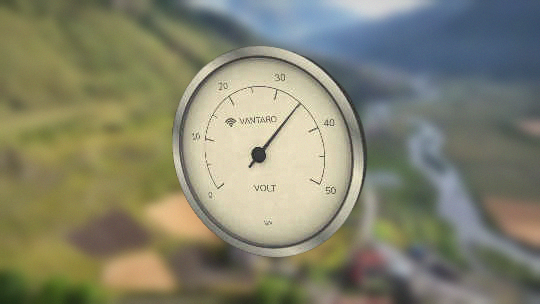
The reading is V 35
